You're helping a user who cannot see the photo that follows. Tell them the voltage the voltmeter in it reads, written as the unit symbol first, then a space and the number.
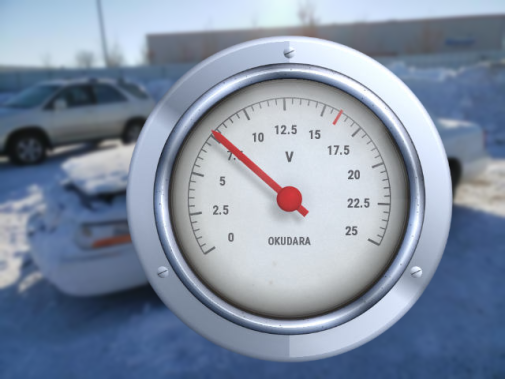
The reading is V 7.75
